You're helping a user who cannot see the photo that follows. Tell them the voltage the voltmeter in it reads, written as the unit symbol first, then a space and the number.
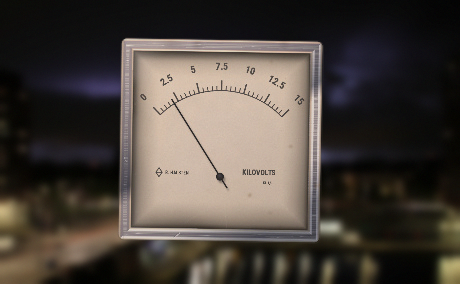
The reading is kV 2
